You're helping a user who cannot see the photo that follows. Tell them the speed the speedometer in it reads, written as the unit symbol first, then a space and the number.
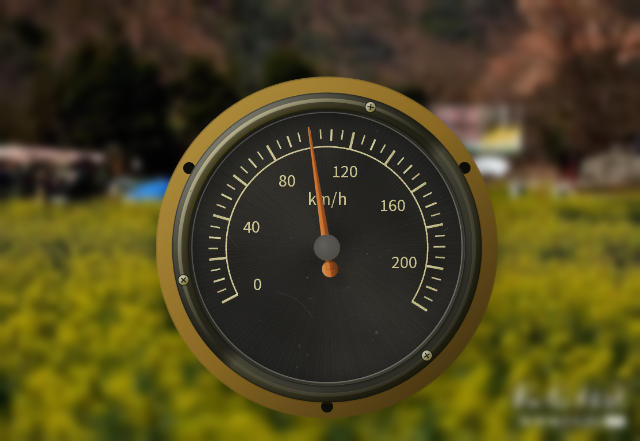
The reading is km/h 100
